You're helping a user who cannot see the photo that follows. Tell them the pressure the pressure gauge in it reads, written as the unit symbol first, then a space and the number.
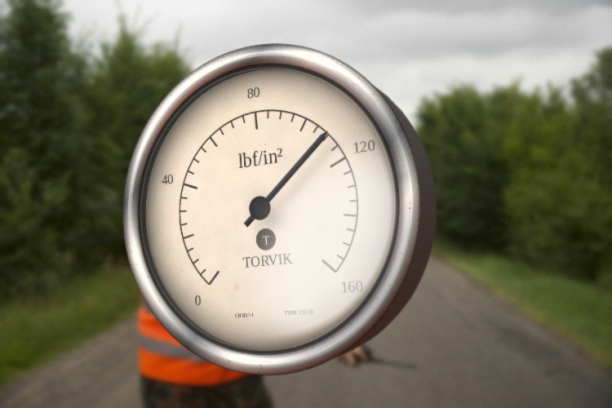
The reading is psi 110
